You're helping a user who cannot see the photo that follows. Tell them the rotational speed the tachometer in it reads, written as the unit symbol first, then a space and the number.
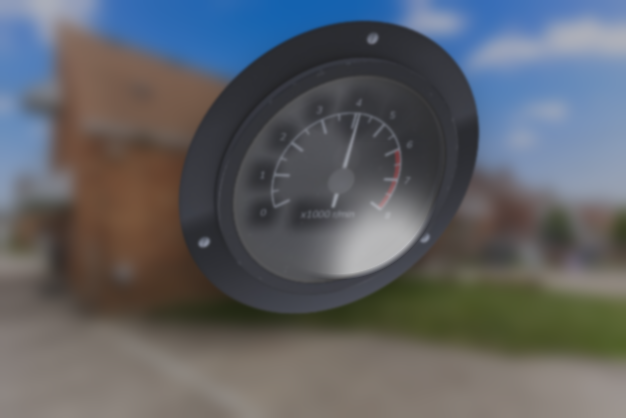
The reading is rpm 4000
